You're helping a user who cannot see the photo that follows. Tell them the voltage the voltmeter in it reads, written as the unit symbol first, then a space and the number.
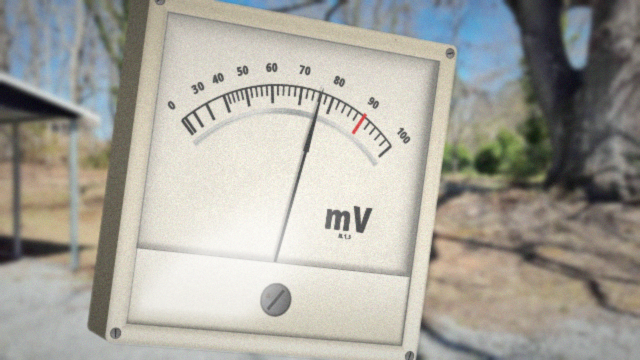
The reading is mV 76
